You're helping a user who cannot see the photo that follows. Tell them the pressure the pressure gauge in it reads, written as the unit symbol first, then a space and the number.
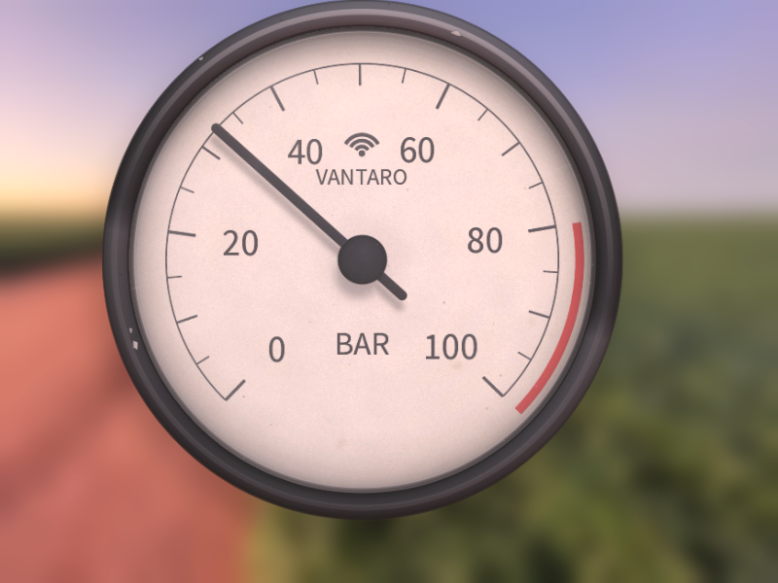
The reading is bar 32.5
